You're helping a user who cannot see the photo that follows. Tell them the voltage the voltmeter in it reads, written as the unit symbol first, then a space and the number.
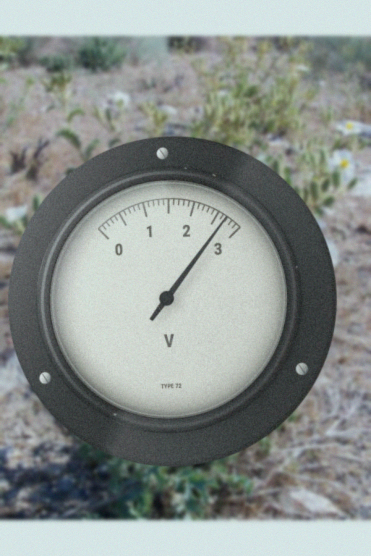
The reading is V 2.7
